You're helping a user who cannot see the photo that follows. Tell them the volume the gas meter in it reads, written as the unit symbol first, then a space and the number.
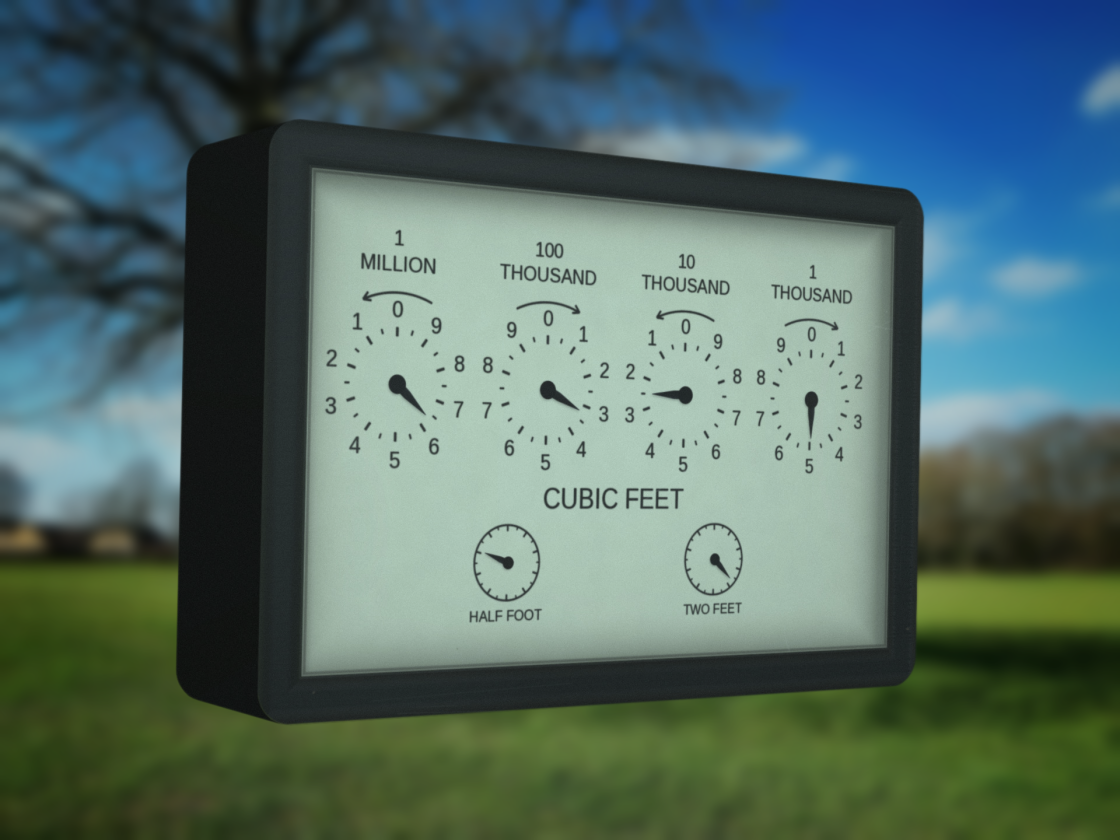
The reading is ft³ 632500
